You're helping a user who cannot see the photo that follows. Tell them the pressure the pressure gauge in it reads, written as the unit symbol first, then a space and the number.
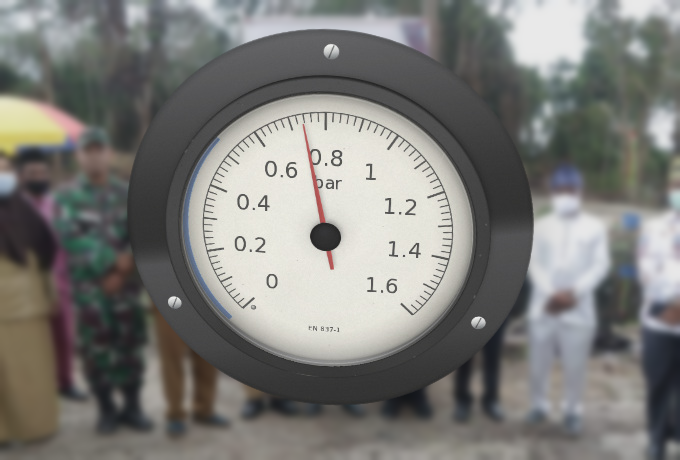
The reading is bar 0.74
